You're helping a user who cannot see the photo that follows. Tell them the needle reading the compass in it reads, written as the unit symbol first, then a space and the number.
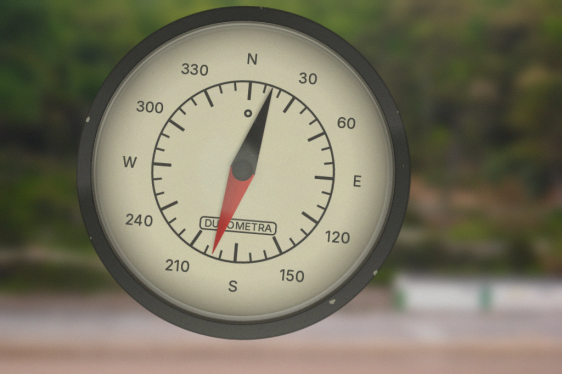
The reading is ° 195
